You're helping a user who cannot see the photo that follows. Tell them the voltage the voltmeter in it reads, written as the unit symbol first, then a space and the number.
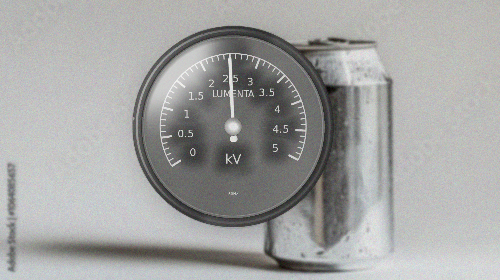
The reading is kV 2.5
